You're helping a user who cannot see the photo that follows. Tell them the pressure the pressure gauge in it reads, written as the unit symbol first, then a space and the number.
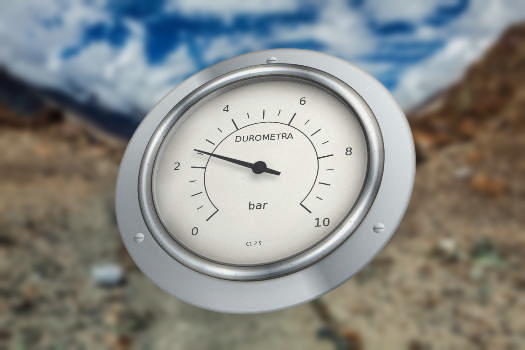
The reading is bar 2.5
